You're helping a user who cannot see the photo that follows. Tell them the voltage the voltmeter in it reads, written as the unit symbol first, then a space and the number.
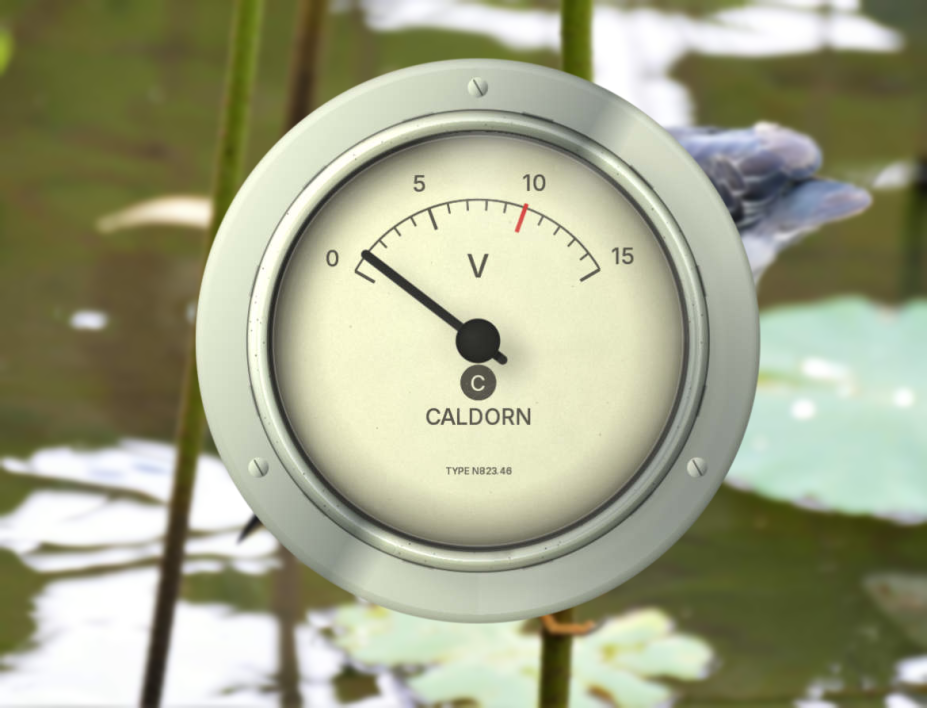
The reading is V 1
